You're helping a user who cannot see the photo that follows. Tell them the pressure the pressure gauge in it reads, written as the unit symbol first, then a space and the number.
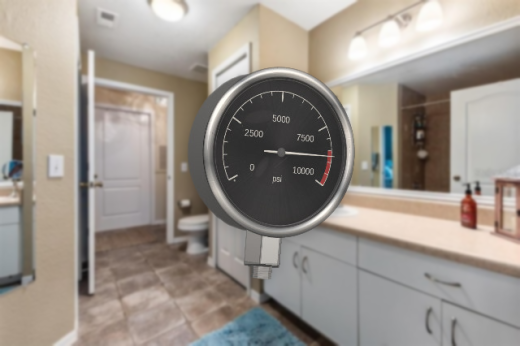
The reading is psi 8750
